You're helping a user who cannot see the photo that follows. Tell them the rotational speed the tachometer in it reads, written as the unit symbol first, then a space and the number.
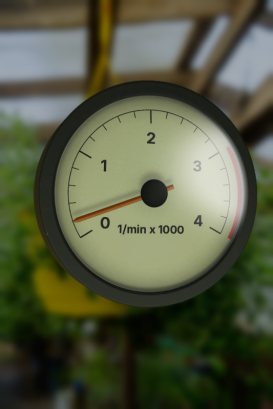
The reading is rpm 200
